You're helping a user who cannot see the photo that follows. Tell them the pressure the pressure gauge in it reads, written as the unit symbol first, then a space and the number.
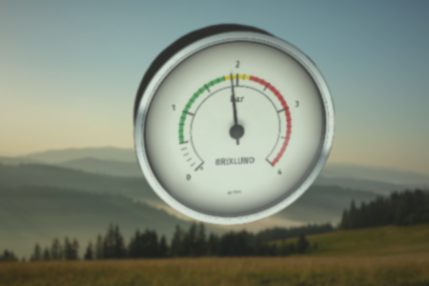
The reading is bar 1.9
